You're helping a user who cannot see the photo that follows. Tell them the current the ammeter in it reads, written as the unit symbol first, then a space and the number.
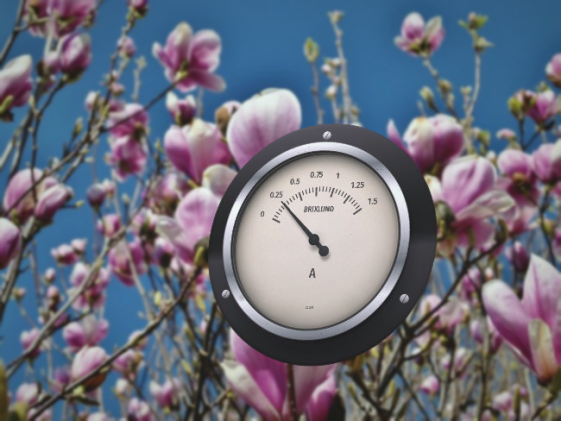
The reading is A 0.25
